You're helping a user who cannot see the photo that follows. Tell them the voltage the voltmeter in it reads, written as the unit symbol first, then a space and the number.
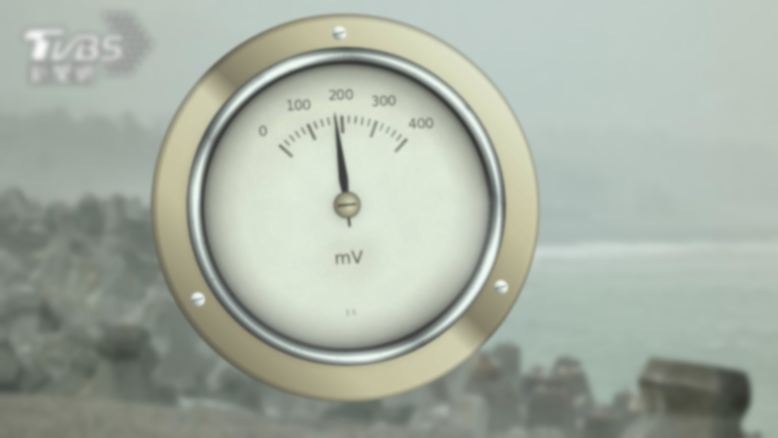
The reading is mV 180
